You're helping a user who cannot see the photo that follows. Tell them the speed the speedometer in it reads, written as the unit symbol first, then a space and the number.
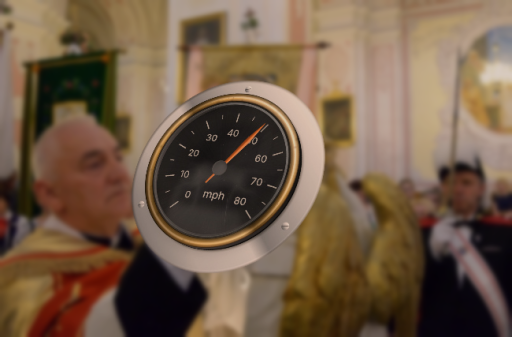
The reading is mph 50
